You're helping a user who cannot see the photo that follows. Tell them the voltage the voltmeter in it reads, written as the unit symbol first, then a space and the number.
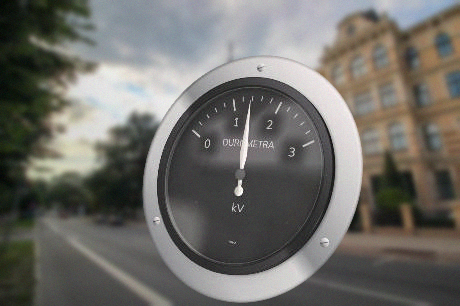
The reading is kV 1.4
